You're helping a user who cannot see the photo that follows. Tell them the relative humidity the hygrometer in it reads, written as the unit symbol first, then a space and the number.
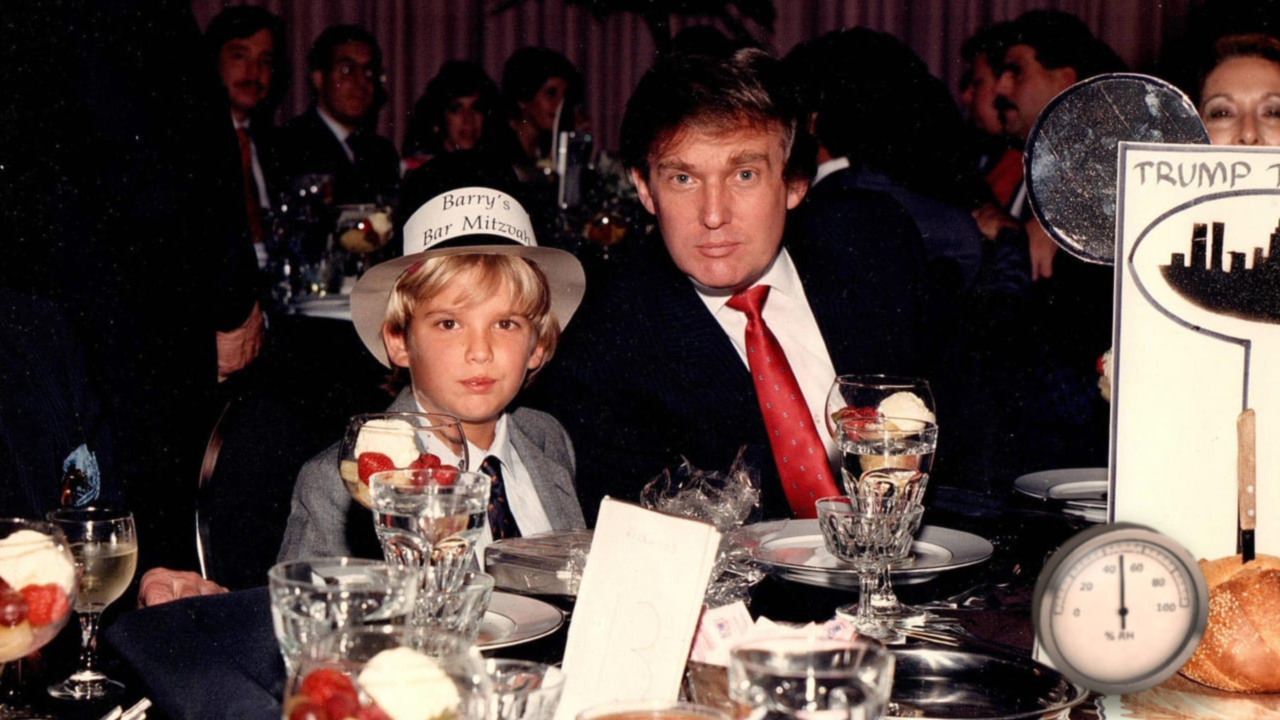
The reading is % 48
